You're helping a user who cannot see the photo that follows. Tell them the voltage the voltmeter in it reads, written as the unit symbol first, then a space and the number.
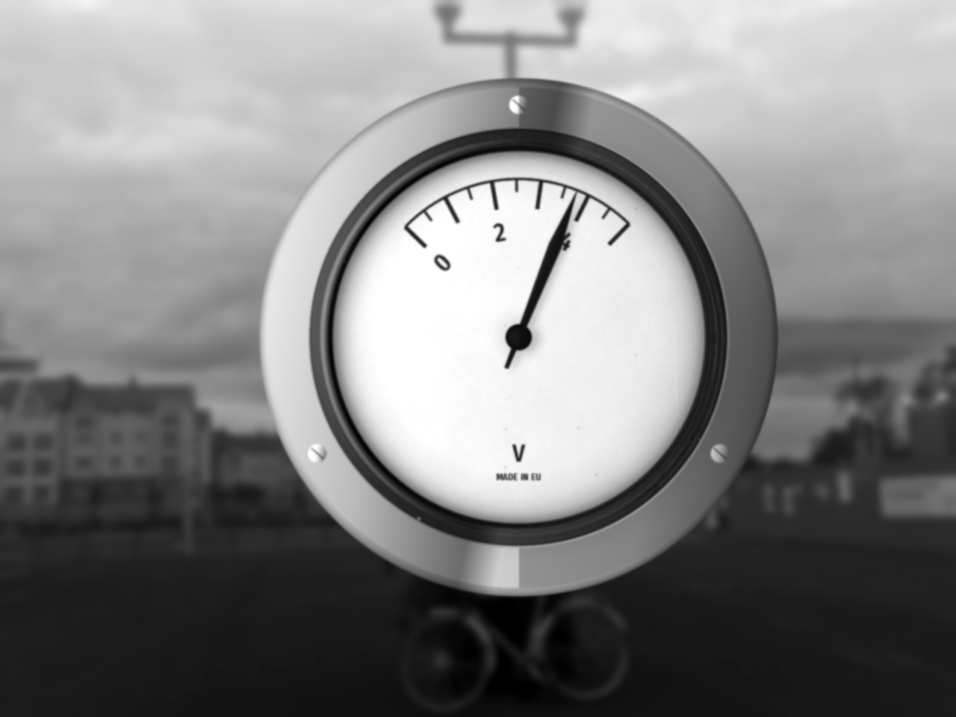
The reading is V 3.75
